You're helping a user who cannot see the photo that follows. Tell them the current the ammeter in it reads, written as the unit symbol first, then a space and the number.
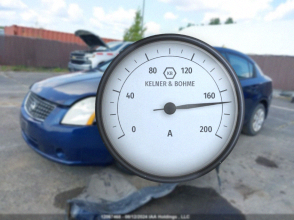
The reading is A 170
